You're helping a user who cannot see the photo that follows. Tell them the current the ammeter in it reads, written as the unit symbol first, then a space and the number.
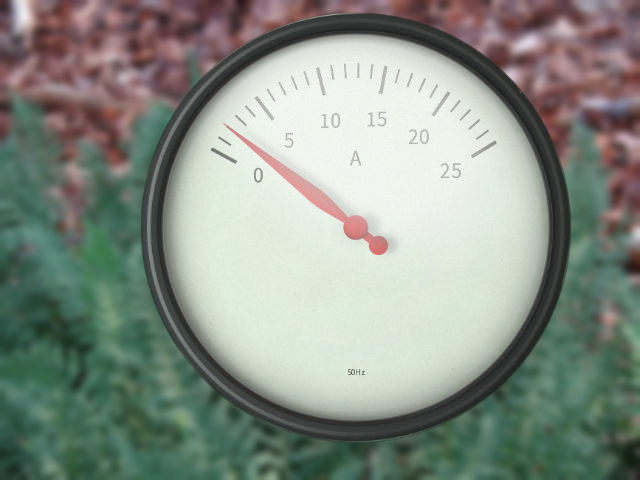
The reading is A 2
